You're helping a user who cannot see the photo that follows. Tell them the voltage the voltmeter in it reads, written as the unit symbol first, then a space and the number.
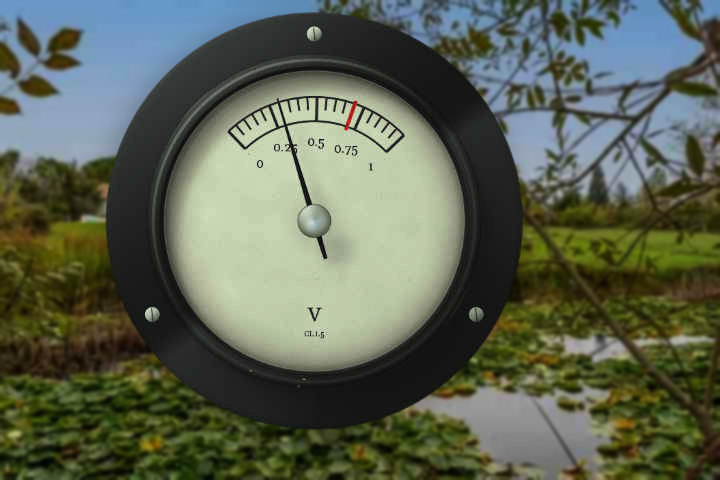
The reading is V 0.3
